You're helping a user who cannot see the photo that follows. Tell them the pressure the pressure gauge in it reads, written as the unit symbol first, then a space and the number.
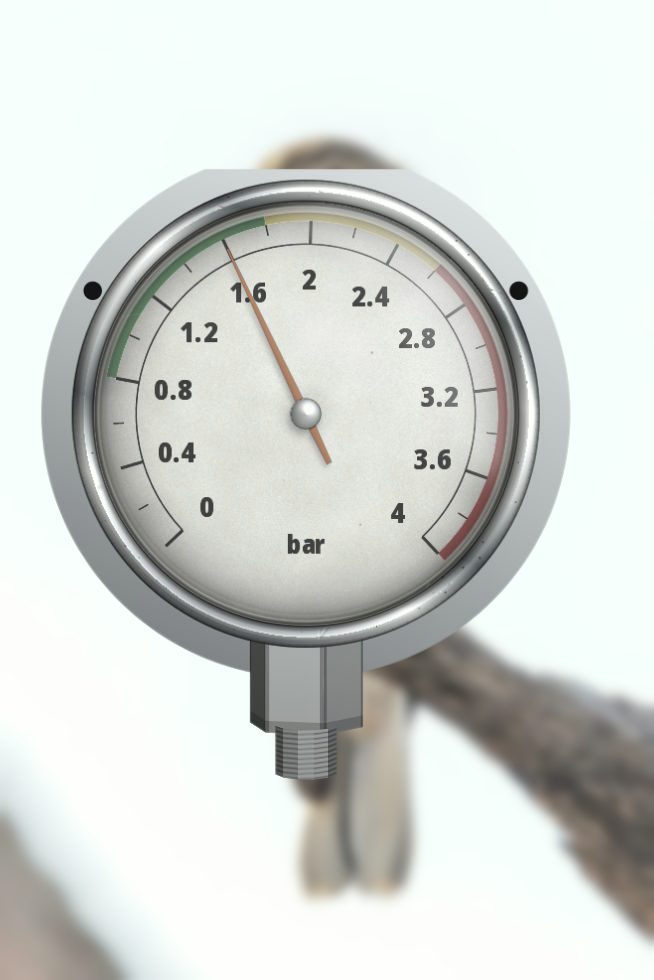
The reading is bar 1.6
